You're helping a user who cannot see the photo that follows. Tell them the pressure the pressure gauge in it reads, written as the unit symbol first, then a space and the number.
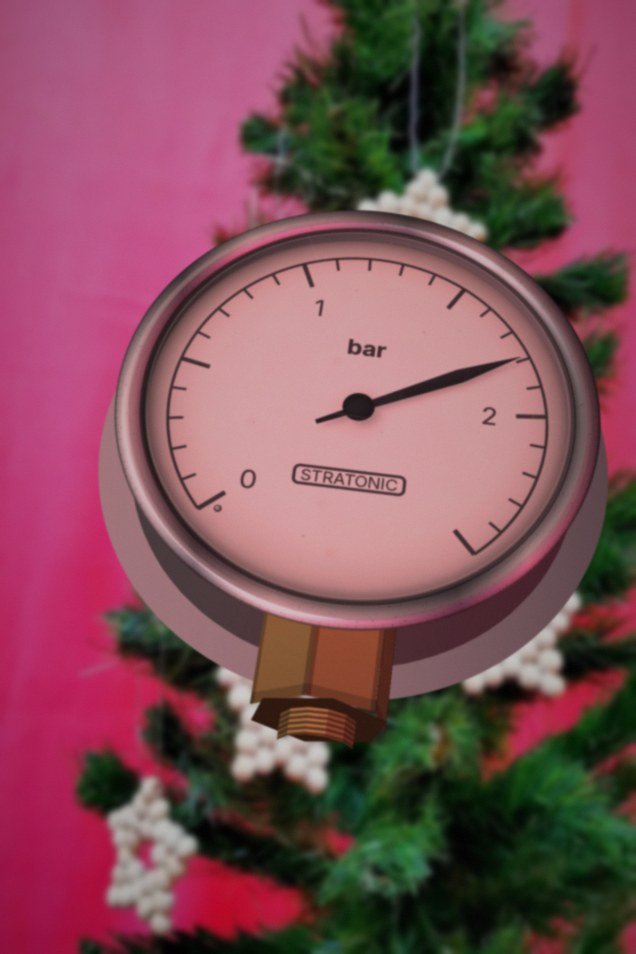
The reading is bar 1.8
